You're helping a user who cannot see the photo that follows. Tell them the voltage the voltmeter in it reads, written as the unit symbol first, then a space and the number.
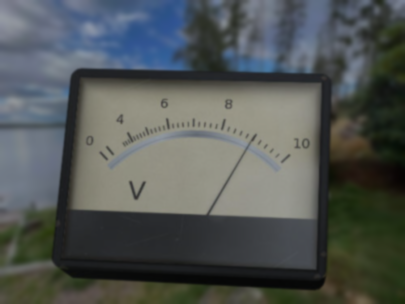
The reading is V 9
